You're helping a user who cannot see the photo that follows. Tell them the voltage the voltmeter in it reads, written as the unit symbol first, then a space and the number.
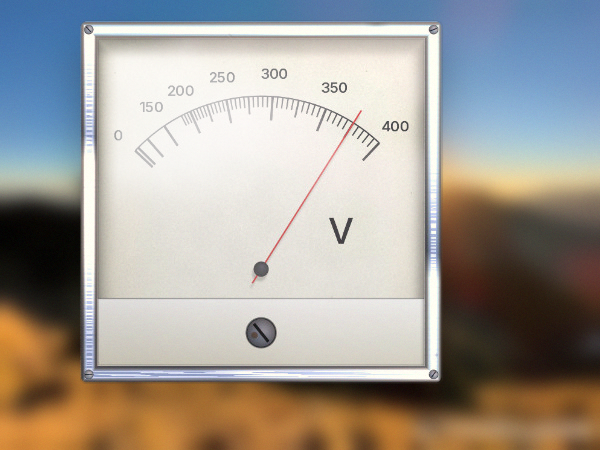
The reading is V 375
